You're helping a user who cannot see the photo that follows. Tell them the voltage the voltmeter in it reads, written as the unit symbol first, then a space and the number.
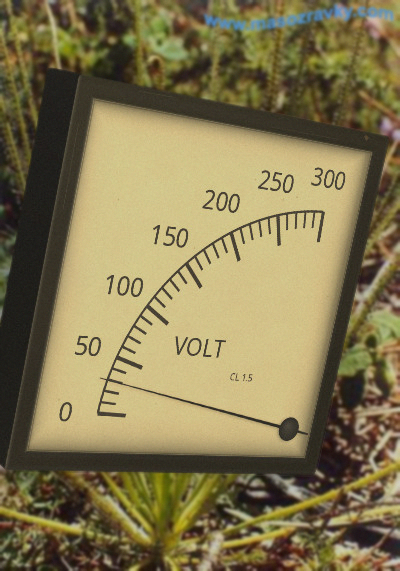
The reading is V 30
